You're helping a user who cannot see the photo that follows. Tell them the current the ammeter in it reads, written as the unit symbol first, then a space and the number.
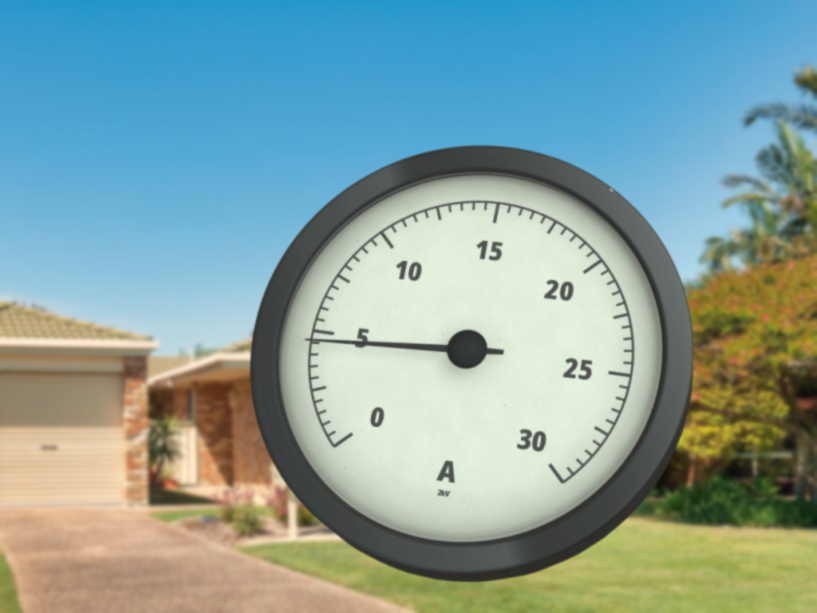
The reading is A 4.5
